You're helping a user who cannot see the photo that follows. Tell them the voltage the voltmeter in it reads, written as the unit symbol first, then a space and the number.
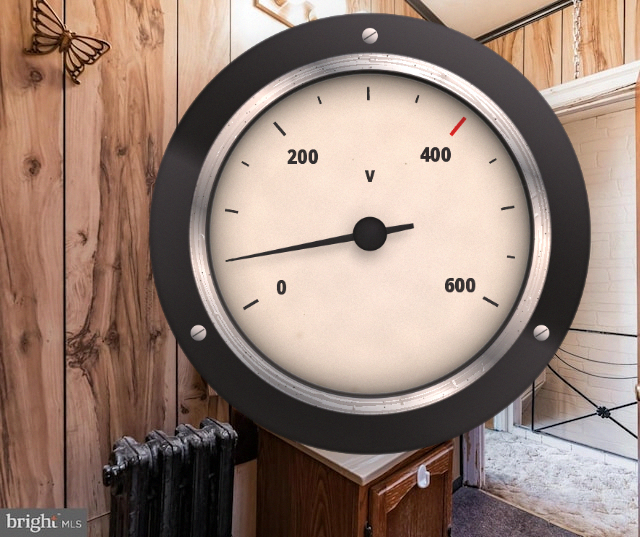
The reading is V 50
